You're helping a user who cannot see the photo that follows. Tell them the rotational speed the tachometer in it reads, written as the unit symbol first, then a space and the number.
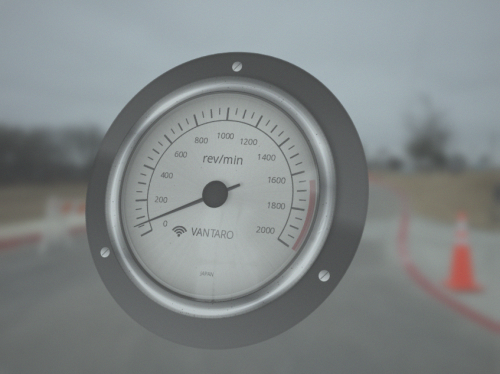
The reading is rpm 50
